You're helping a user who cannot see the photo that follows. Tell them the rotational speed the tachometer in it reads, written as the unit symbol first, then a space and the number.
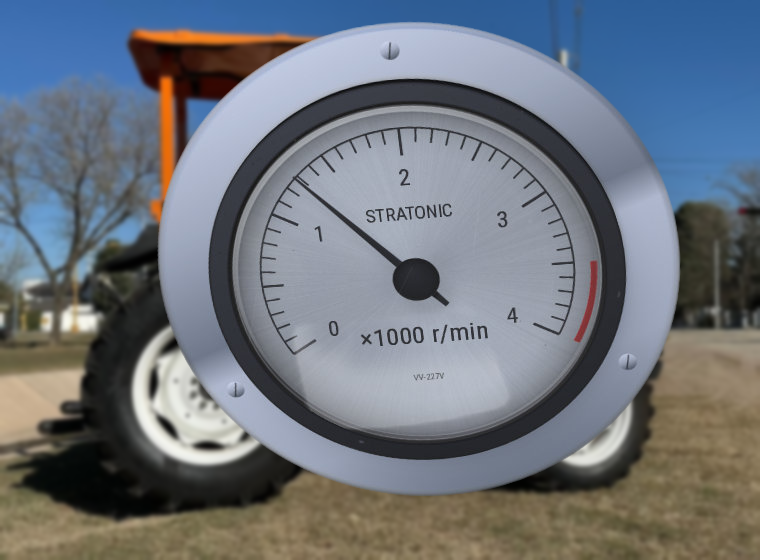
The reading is rpm 1300
